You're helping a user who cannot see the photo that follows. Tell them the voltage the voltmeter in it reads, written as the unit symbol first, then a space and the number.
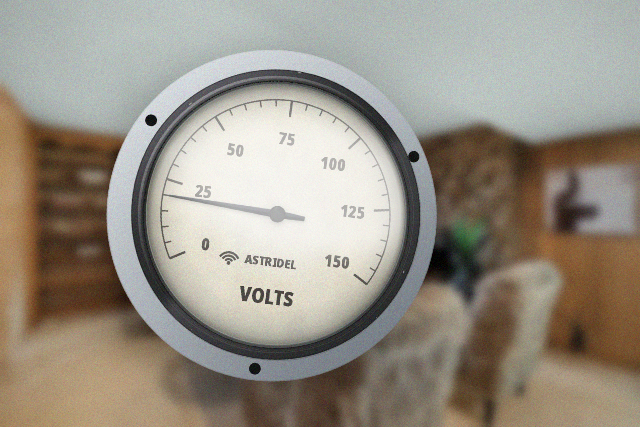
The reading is V 20
